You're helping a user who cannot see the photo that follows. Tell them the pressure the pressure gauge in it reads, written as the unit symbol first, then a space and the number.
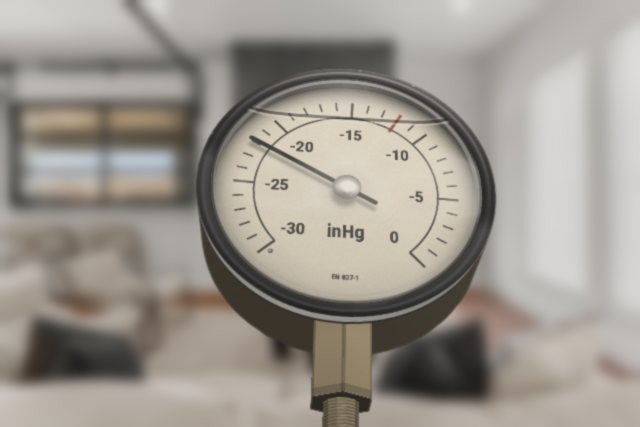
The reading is inHg -22
